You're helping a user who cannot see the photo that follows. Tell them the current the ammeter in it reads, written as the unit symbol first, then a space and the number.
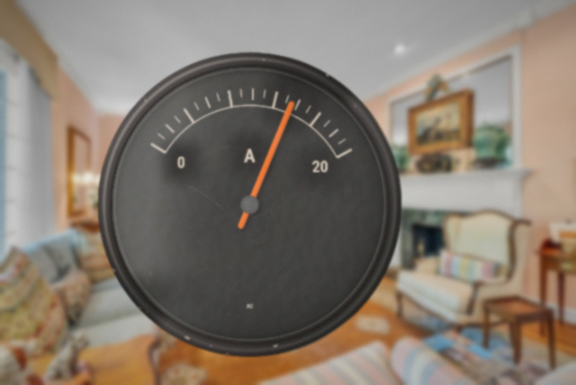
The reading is A 13.5
